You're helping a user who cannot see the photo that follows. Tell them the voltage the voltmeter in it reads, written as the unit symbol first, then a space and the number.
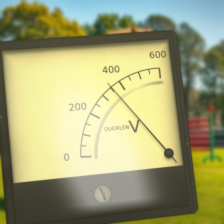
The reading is V 350
